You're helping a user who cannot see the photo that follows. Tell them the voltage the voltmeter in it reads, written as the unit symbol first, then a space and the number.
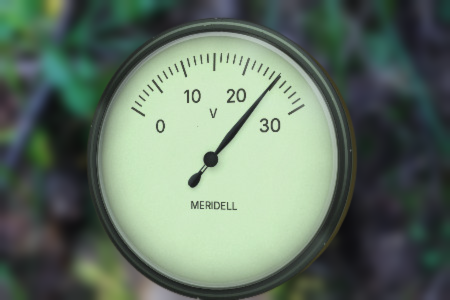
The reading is V 25
